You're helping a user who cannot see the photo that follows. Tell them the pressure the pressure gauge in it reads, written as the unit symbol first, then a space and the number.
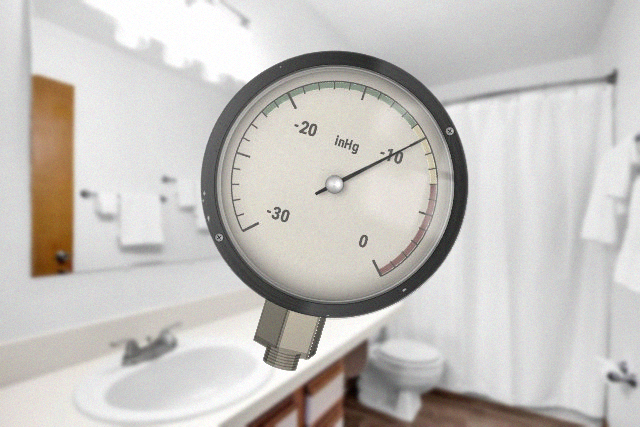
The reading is inHg -10
